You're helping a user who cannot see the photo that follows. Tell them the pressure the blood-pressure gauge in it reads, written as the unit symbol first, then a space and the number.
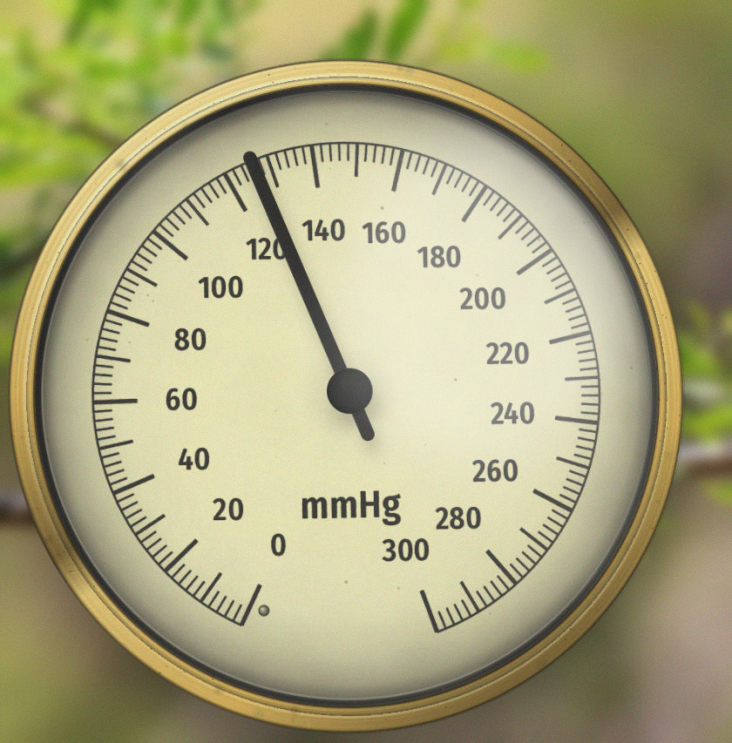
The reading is mmHg 126
